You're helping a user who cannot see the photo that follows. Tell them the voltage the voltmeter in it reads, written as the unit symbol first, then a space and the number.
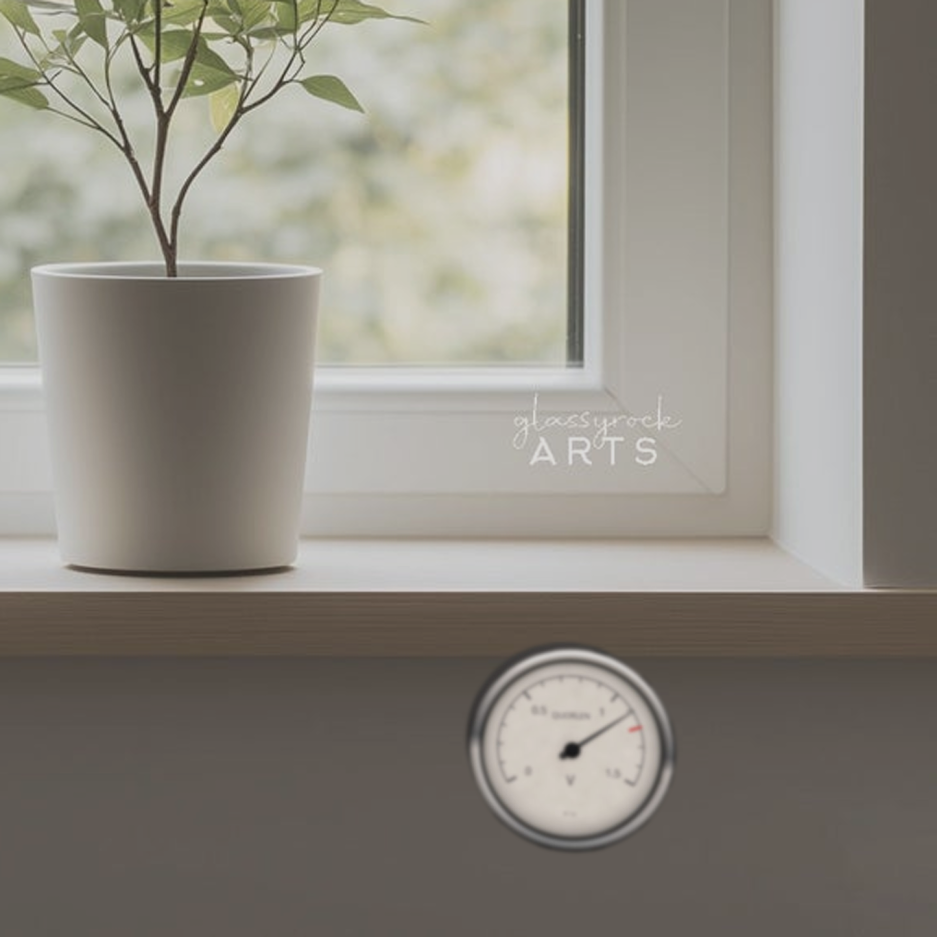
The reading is V 1.1
